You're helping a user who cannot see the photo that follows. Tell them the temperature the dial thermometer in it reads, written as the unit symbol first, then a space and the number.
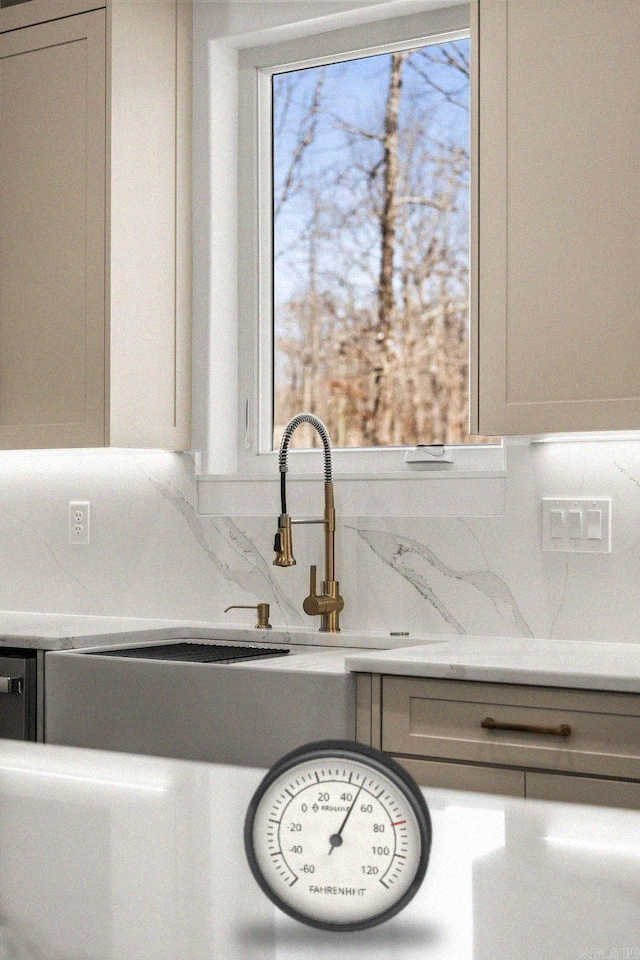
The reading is °F 48
